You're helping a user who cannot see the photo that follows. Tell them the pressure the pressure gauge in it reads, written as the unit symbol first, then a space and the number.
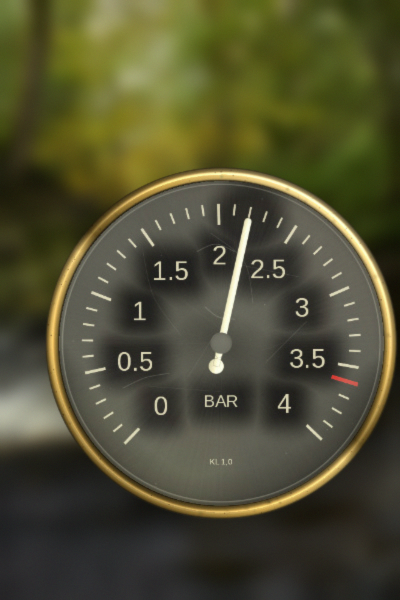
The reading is bar 2.2
